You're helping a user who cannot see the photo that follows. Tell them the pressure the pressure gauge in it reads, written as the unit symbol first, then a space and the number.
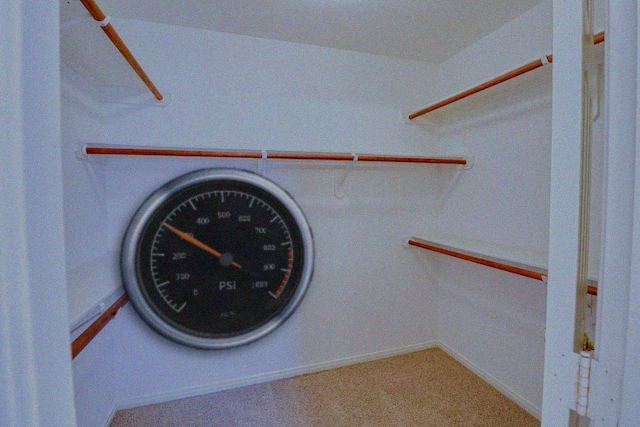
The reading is psi 300
